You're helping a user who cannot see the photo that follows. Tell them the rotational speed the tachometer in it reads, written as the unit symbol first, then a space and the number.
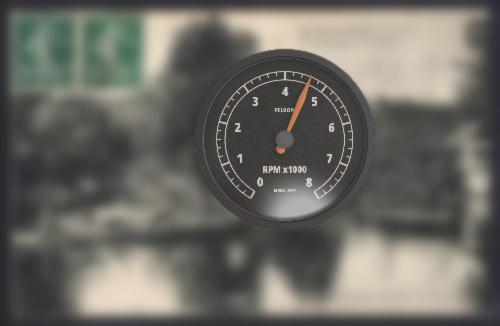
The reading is rpm 4600
